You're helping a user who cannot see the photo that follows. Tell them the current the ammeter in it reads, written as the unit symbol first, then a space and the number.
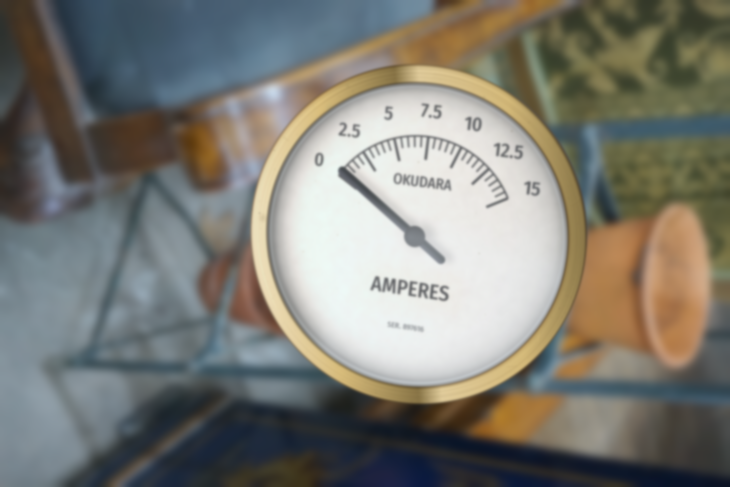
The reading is A 0.5
